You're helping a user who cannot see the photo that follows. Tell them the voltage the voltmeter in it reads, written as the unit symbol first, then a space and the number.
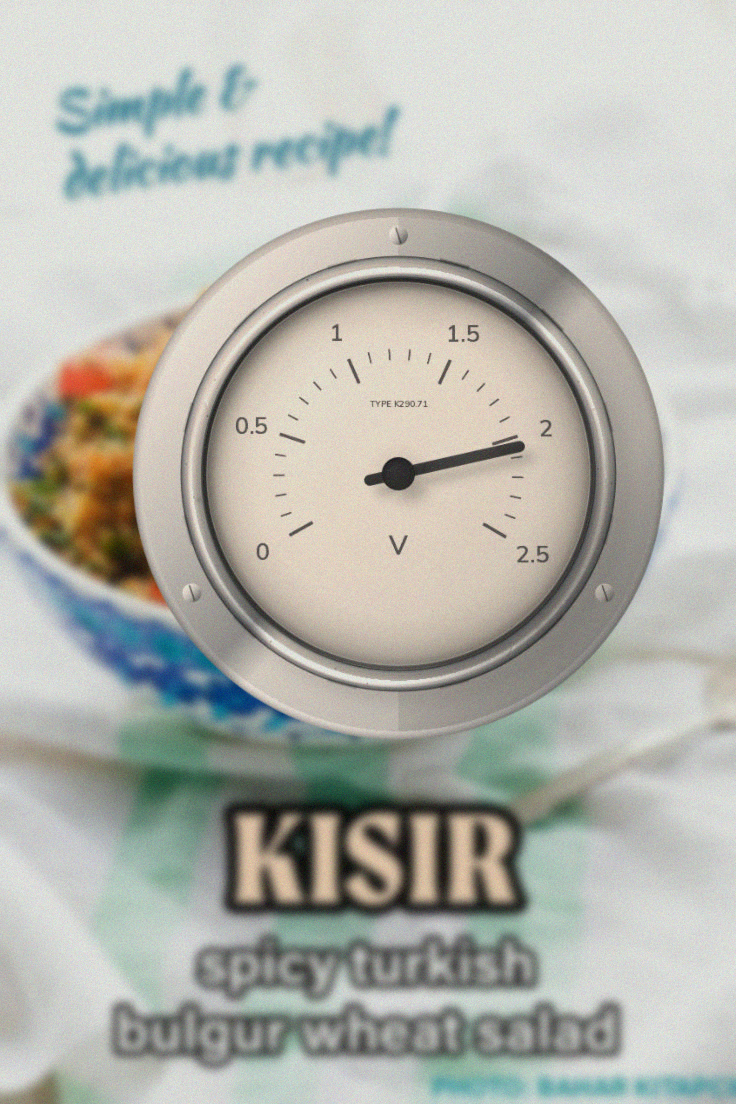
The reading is V 2.05
